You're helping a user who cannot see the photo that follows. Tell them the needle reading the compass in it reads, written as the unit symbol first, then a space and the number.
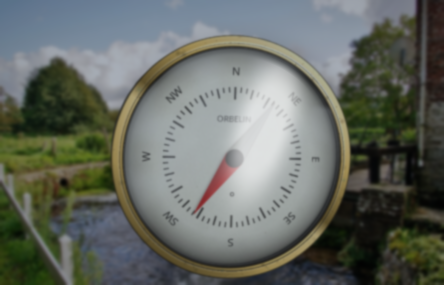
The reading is ° 215
